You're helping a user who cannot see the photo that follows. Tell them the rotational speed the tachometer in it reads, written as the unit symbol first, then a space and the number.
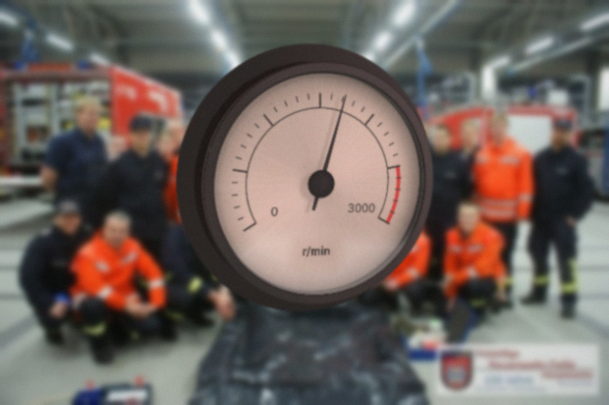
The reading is rpm 1700
